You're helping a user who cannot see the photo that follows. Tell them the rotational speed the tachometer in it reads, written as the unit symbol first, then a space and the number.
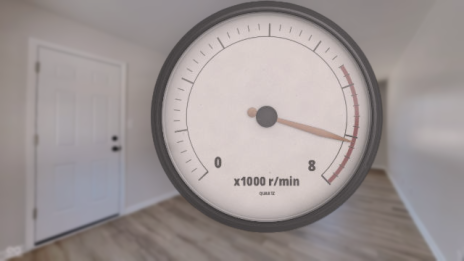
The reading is rpm 7100
